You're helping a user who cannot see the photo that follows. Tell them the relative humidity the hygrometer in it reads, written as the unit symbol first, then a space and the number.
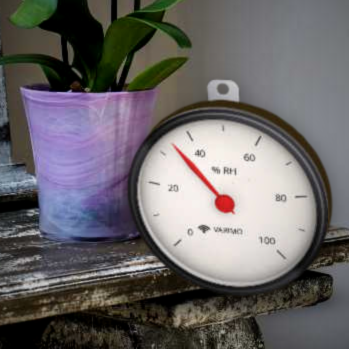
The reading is % 35
